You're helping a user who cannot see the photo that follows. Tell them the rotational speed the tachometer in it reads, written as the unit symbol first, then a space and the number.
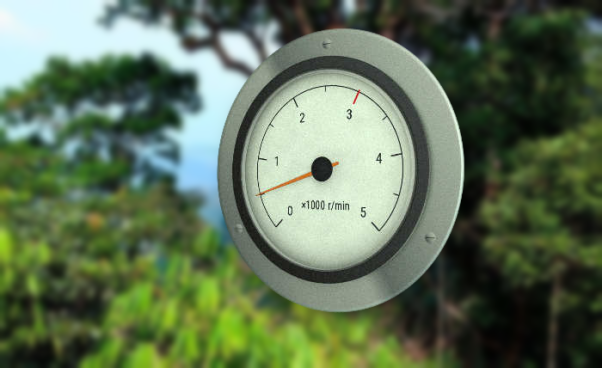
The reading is rpm 500
